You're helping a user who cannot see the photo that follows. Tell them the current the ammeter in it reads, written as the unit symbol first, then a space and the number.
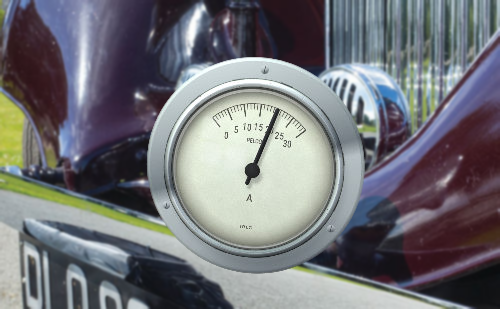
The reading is A 20
